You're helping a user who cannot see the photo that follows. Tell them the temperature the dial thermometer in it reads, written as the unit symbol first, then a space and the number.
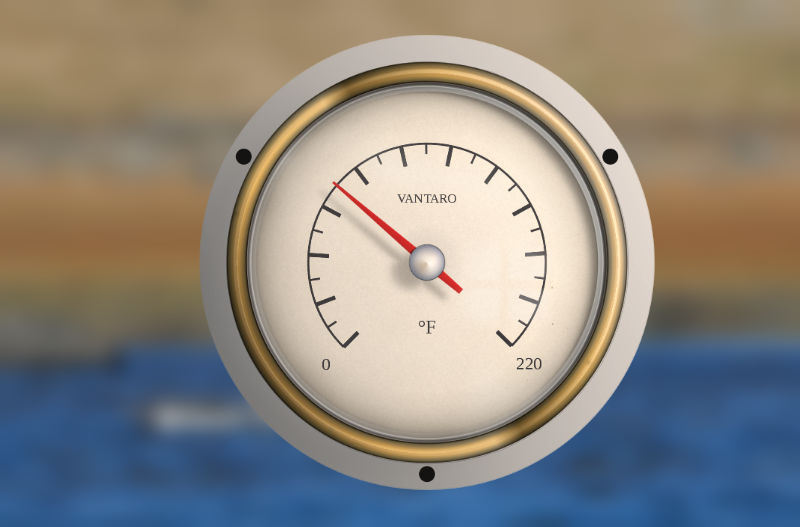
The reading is °F 70
